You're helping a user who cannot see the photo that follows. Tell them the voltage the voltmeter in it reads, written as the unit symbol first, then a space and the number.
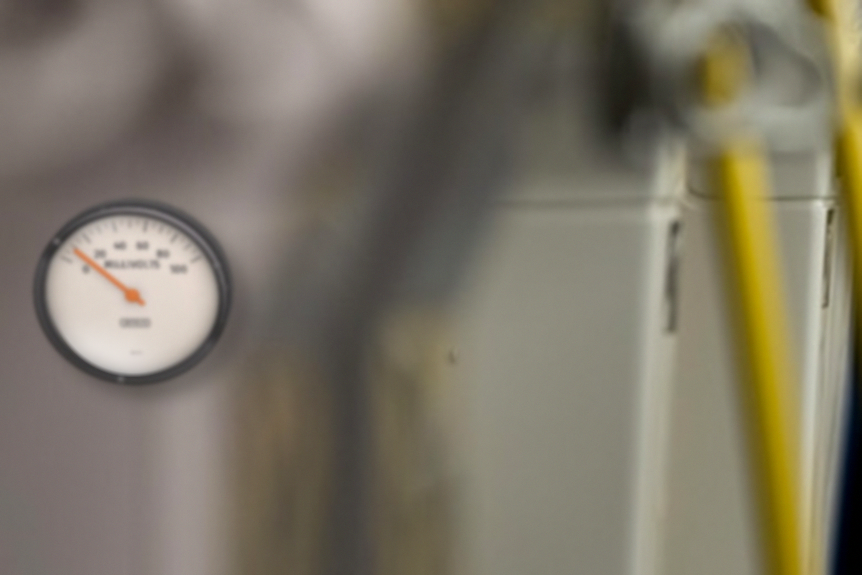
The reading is mV 10
